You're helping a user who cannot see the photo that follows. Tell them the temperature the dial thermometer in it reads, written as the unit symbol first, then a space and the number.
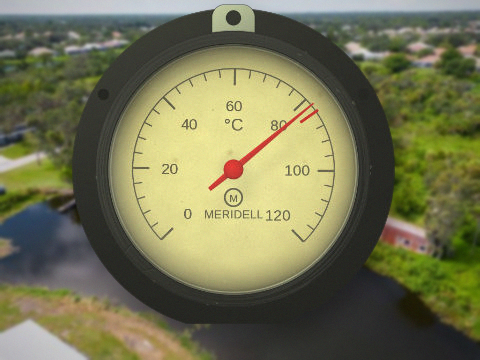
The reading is °C 82
